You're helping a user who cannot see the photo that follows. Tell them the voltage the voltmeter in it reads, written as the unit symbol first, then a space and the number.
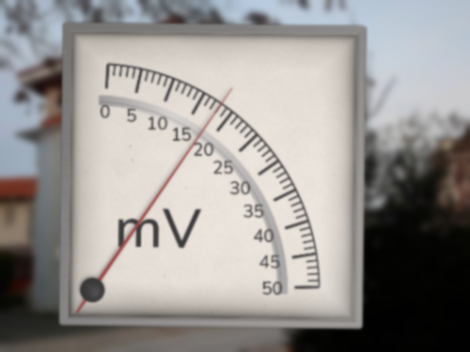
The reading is mV 18
